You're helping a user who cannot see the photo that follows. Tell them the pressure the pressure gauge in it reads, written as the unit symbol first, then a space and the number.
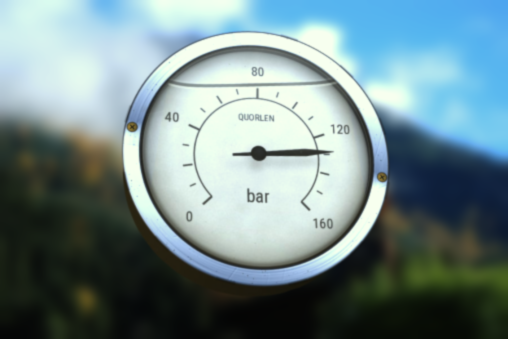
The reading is bar 130
